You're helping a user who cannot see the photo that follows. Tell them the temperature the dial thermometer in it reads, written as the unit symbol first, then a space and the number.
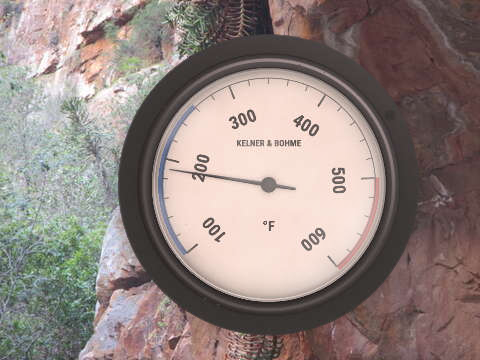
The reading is °F 190
